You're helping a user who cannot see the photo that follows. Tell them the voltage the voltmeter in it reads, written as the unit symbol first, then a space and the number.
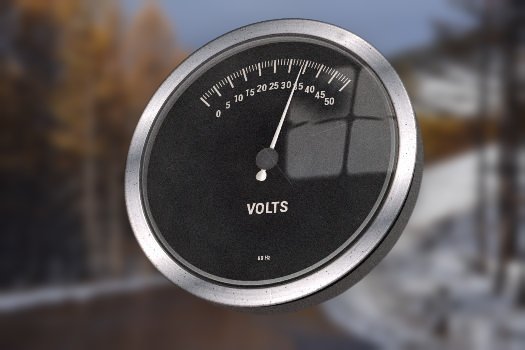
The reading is V 35
